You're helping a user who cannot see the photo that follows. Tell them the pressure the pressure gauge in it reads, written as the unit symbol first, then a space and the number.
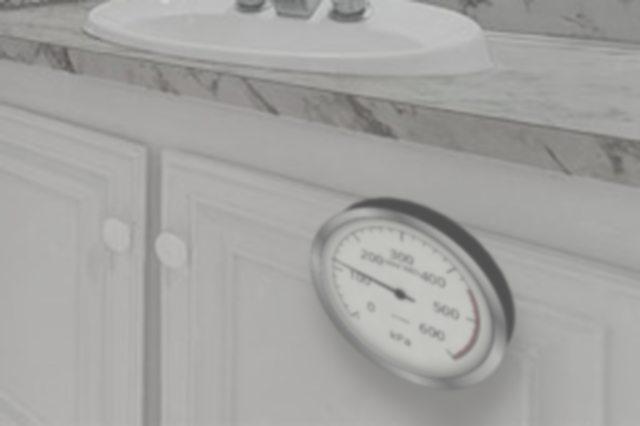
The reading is kPa 120
